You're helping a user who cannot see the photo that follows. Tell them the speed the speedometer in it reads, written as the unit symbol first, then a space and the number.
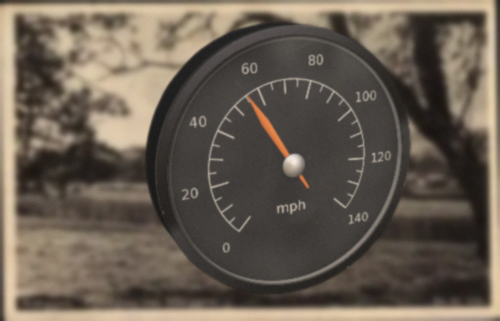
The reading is mph 55
